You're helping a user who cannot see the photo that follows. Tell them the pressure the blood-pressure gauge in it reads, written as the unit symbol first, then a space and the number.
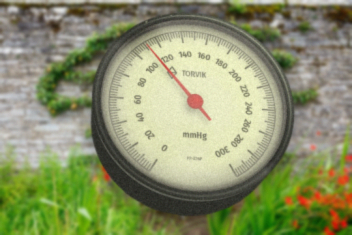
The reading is mmHg 110
